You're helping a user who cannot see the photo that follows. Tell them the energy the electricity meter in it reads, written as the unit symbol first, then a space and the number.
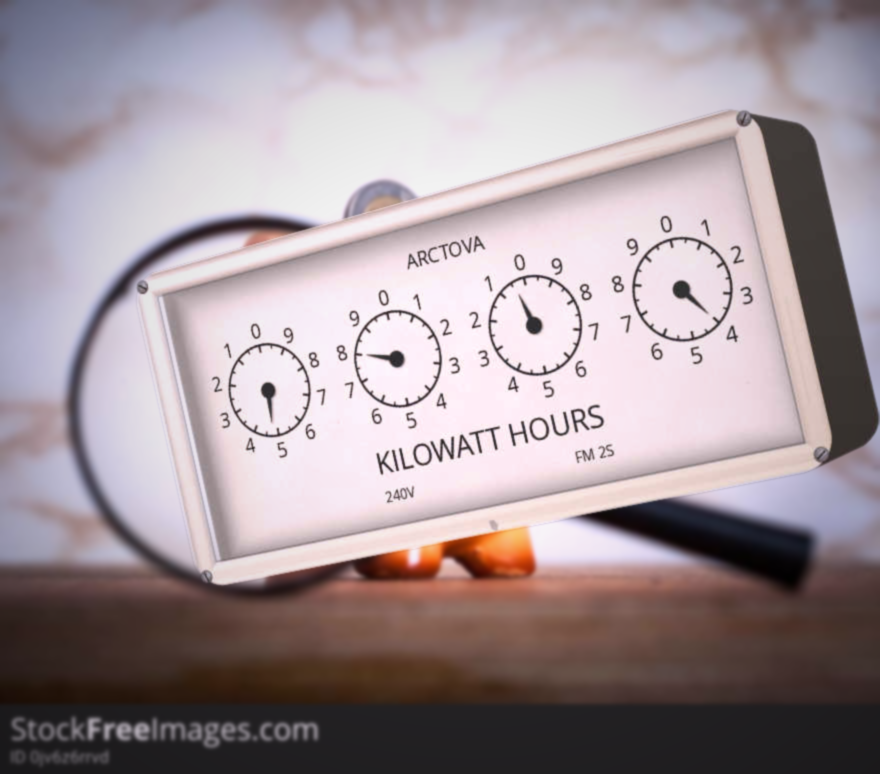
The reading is kWh 4804
